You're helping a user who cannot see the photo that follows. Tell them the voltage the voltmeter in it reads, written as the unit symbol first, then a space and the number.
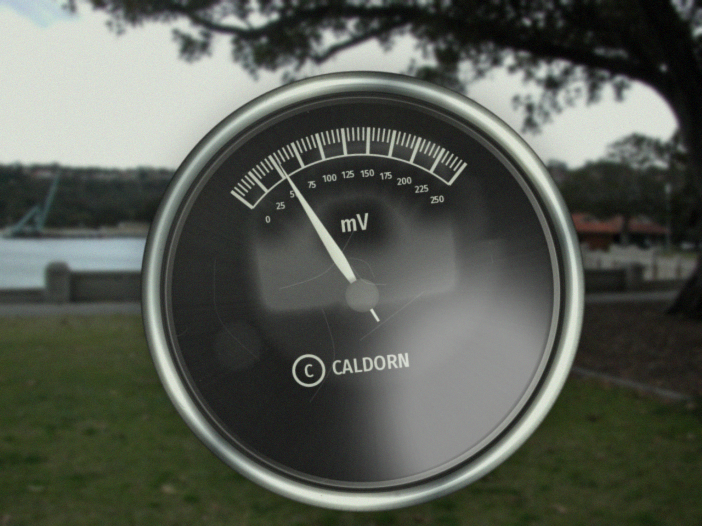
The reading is mV 55
